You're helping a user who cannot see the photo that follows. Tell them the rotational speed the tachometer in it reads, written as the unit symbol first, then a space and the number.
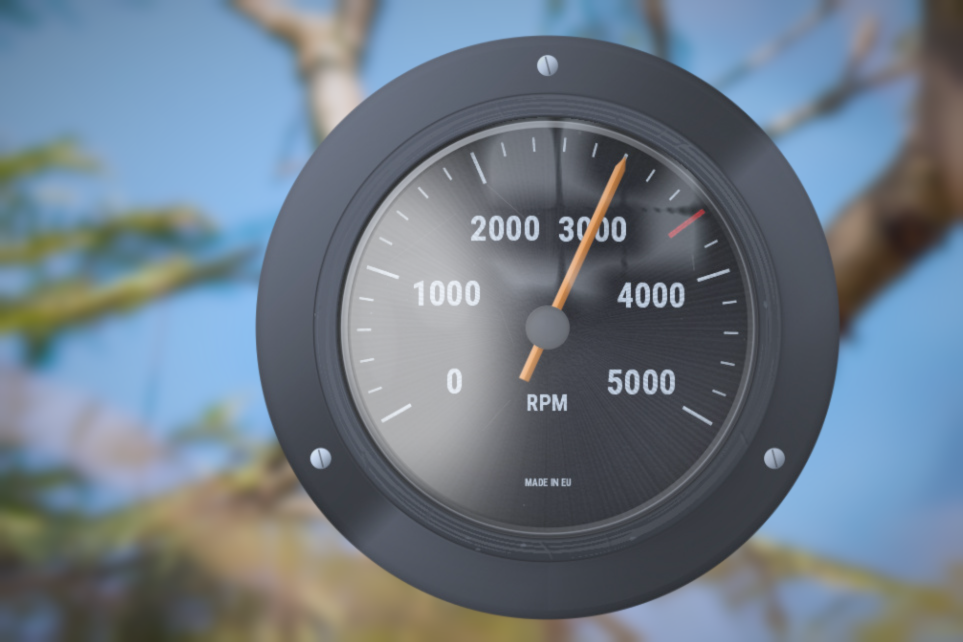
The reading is rpm 3000
